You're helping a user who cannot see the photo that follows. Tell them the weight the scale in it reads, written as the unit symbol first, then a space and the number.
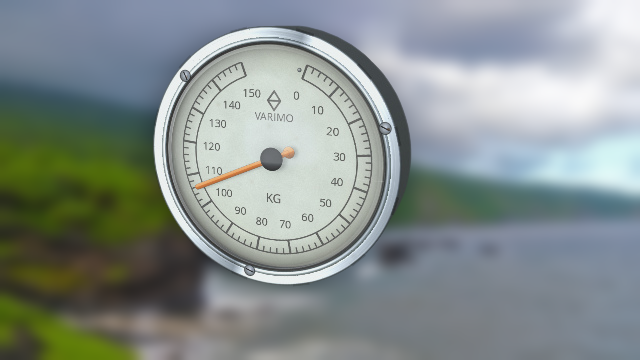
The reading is kg 106
